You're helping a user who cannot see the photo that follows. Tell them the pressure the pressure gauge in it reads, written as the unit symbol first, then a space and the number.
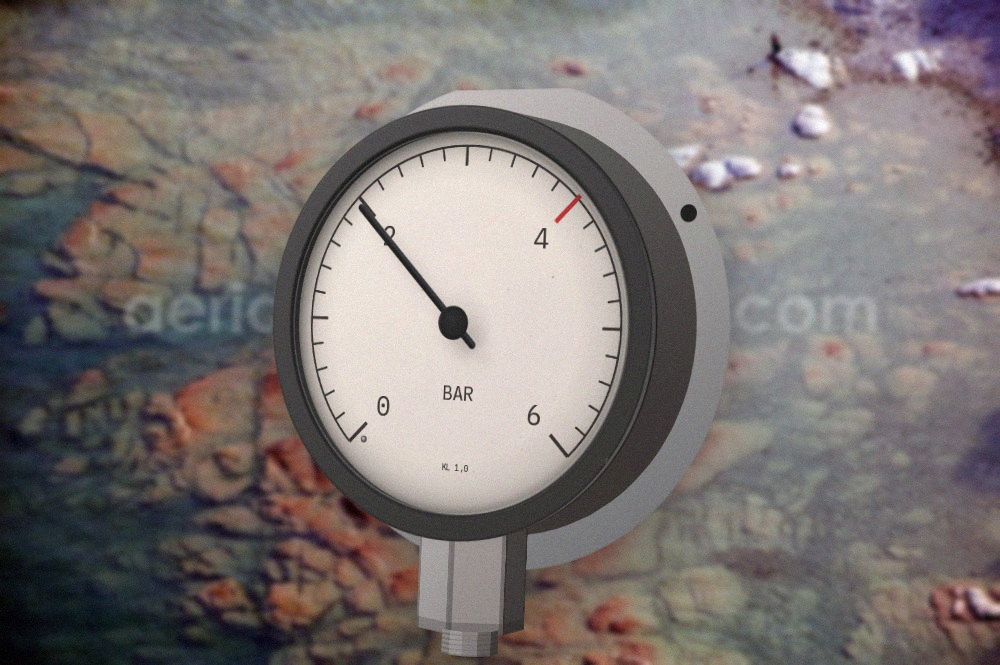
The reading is bar 2
